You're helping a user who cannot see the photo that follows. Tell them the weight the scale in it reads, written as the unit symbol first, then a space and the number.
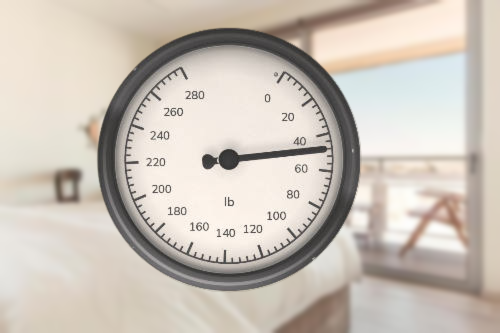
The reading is lb 48
